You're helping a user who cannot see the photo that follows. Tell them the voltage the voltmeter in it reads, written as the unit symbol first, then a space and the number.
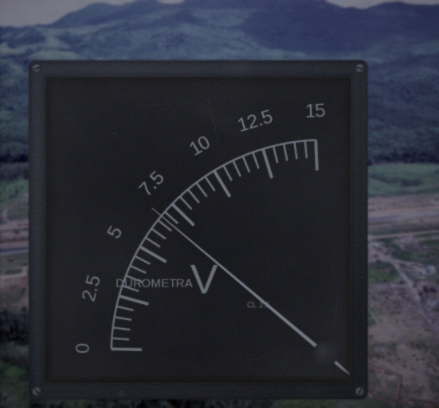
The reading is V 6.75
